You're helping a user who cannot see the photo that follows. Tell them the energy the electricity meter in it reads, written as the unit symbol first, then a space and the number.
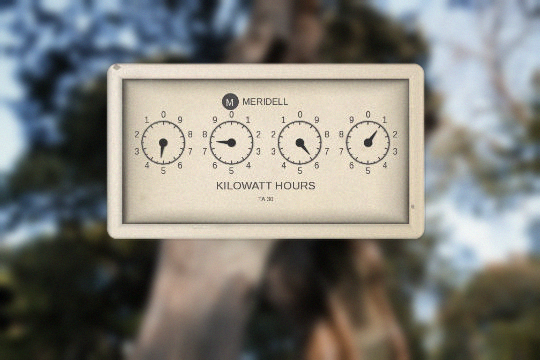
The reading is kWh 4761
